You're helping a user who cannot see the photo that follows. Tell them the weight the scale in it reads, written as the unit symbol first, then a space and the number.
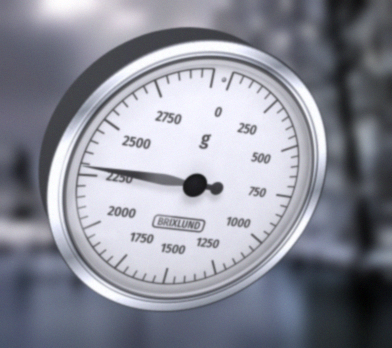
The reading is g 2300
